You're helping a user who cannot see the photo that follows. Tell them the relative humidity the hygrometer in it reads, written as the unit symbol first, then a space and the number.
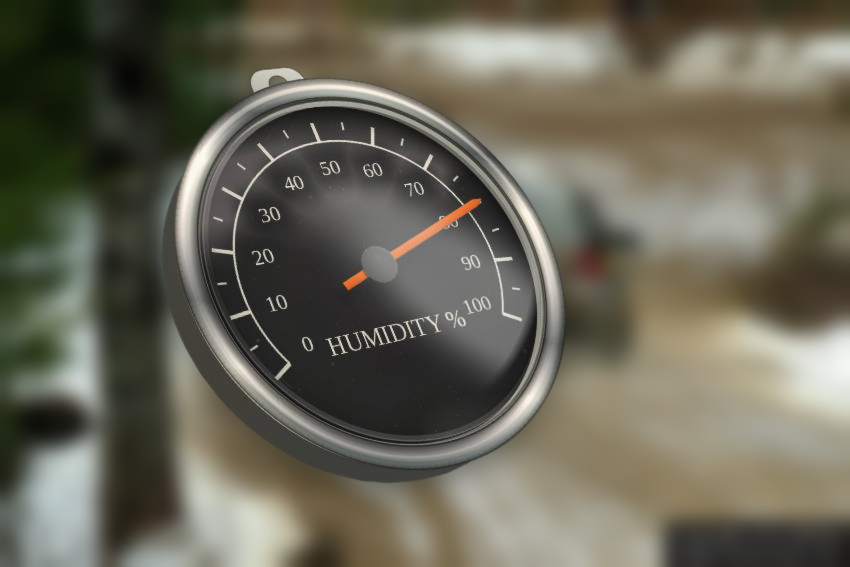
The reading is % 80
